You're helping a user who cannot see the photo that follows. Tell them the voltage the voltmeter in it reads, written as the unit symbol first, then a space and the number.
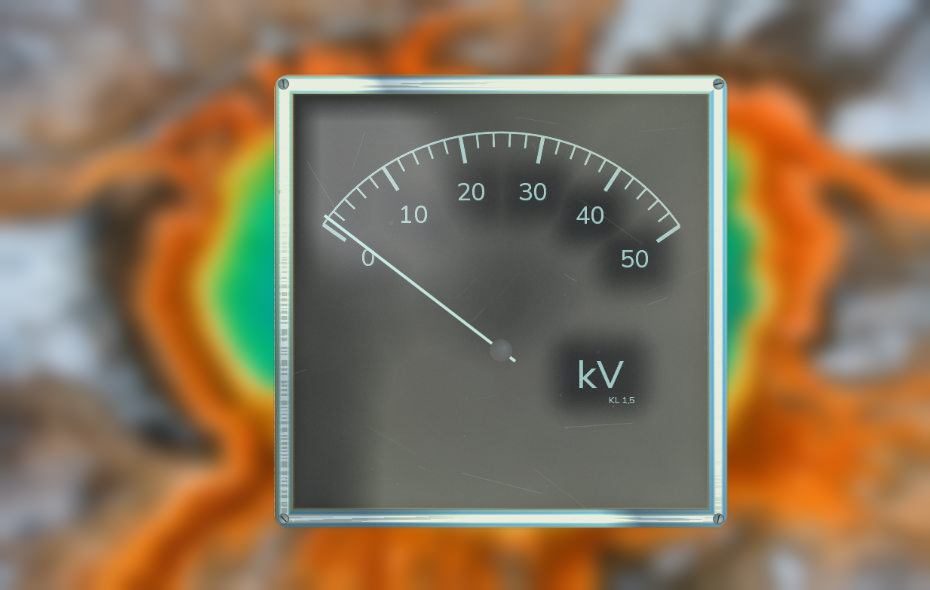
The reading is kV 1
